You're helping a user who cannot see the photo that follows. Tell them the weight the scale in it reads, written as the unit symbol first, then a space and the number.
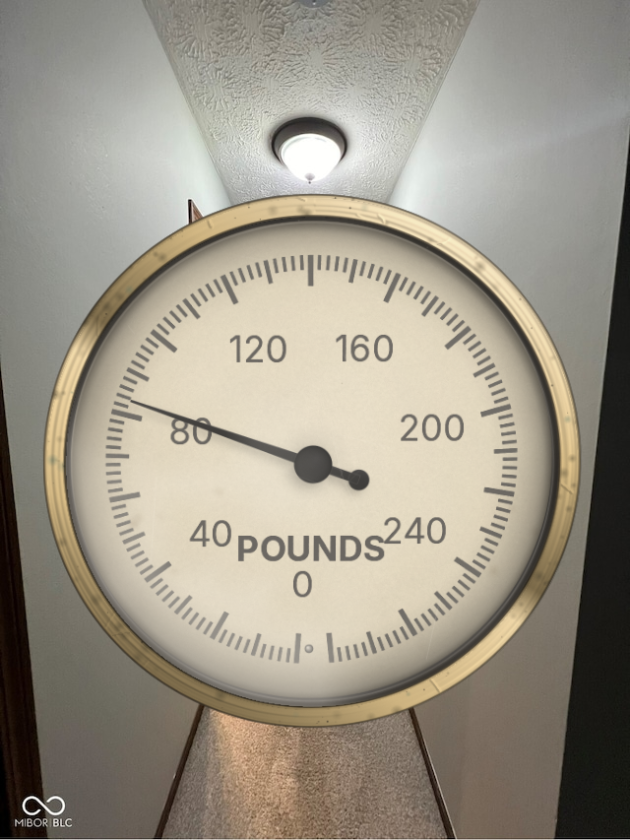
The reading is lb 84
